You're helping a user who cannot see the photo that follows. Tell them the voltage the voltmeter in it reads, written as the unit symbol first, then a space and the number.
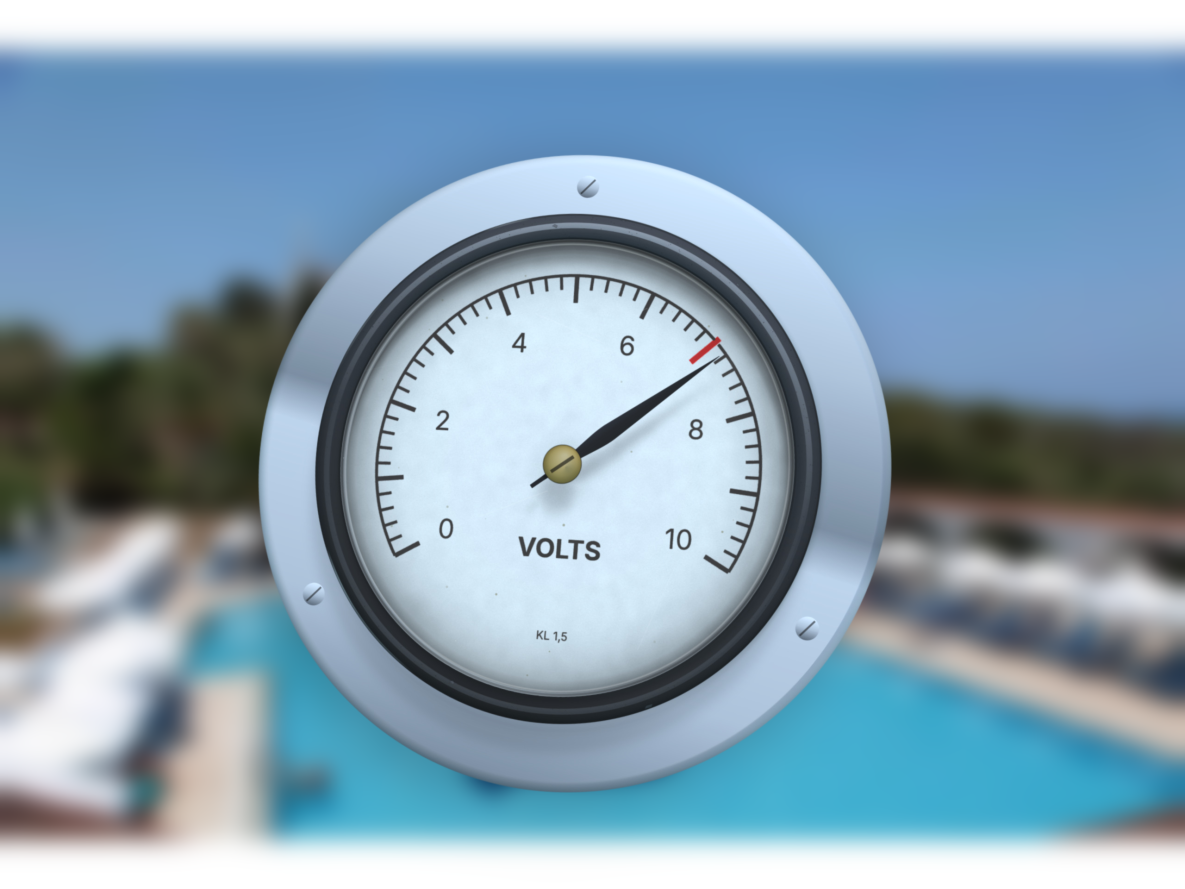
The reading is V 7.2
